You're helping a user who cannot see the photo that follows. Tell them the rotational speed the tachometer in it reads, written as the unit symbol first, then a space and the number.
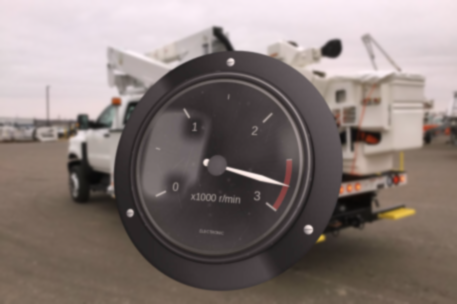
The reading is rpm 2750
